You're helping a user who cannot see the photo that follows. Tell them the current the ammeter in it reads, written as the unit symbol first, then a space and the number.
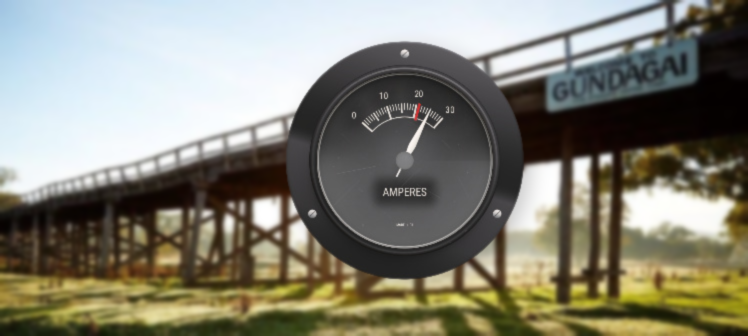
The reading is A 25
